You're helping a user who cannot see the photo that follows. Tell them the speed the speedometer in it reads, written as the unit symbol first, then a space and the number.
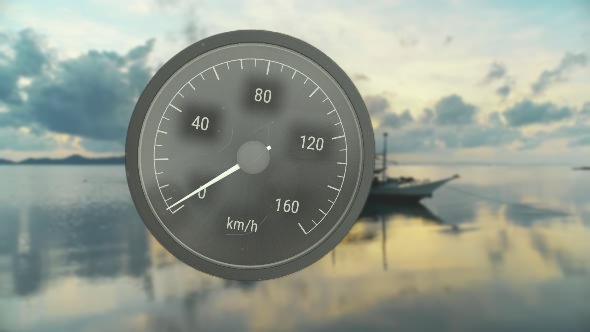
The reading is km/h 2.5
